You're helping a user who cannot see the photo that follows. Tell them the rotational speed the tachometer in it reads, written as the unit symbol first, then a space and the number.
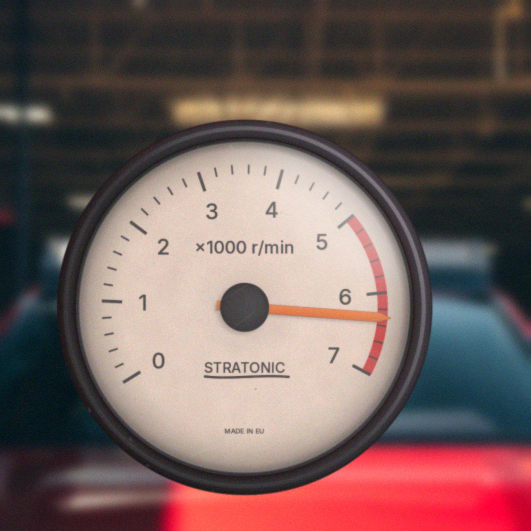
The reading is rpm 6300
